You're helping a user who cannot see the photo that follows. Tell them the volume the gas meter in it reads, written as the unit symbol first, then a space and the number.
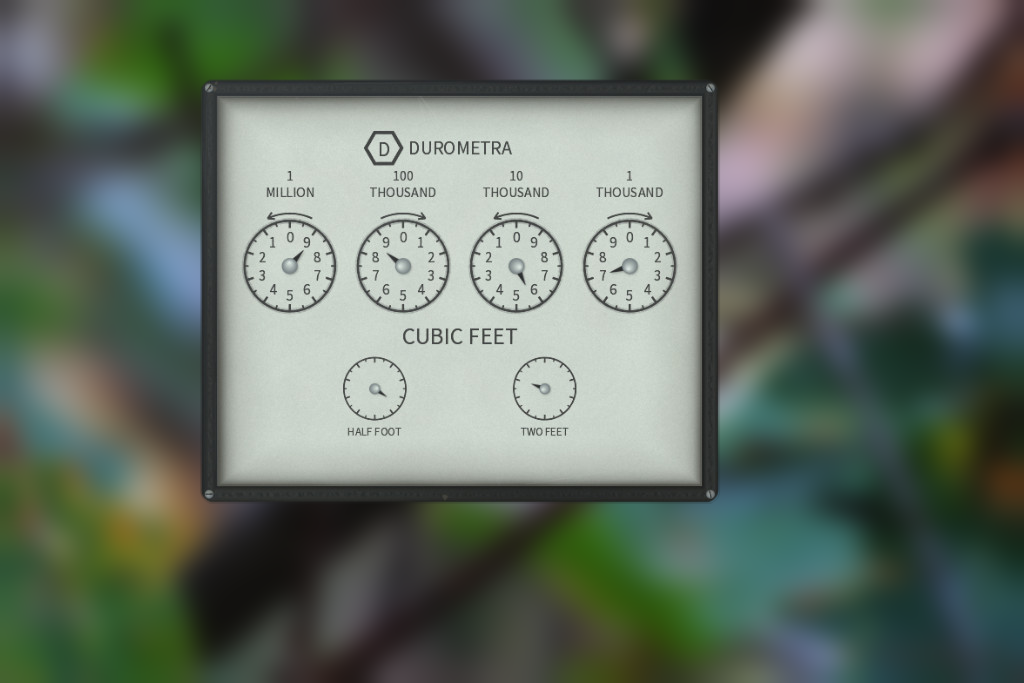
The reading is ft³ 885700
